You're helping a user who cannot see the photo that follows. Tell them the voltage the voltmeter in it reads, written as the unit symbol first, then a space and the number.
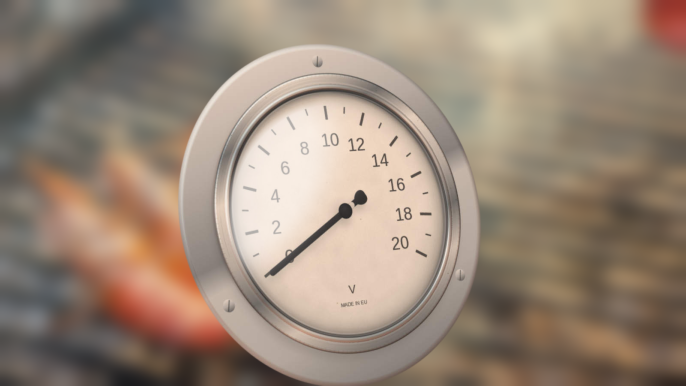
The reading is V 0
